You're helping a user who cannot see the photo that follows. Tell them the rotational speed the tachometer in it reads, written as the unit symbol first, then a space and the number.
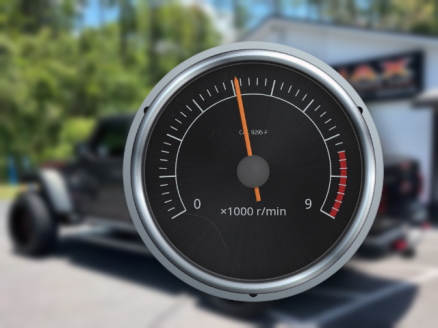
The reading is rpm 4100
